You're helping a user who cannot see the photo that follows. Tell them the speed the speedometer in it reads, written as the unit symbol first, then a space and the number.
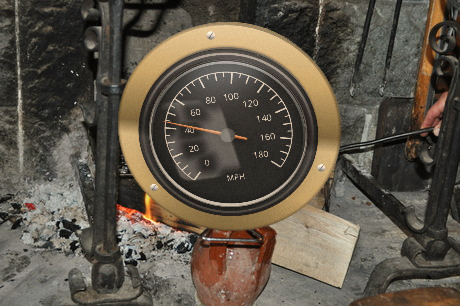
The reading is mph 45
